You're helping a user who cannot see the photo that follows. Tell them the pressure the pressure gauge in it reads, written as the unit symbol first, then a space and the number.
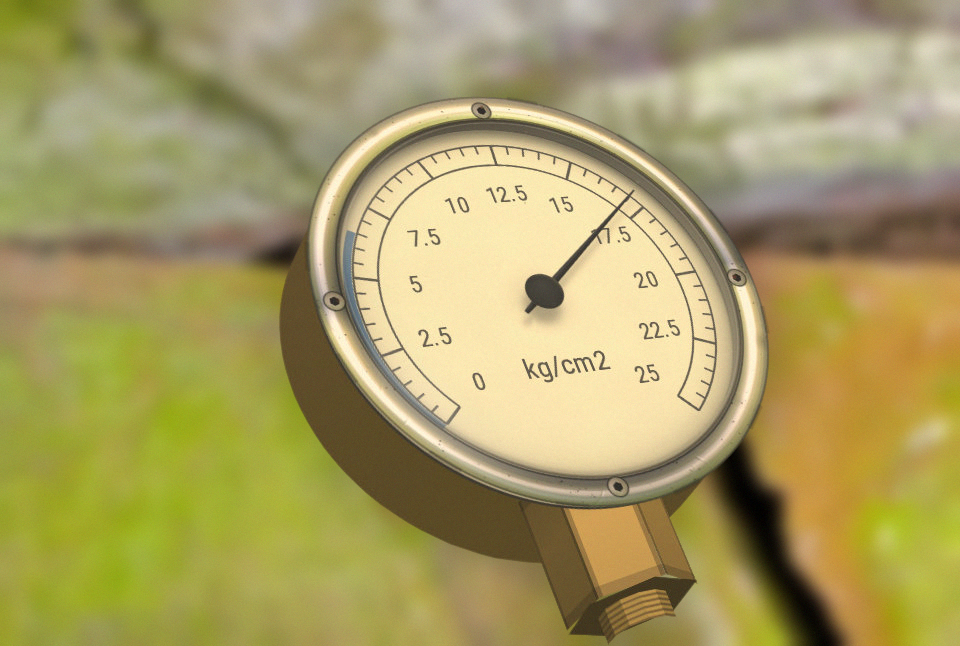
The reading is kg/cm² 17
